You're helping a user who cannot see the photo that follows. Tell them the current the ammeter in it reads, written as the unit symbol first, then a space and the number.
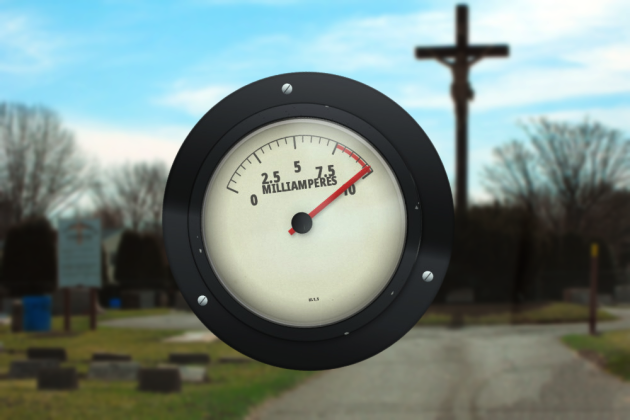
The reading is mA 9.75
